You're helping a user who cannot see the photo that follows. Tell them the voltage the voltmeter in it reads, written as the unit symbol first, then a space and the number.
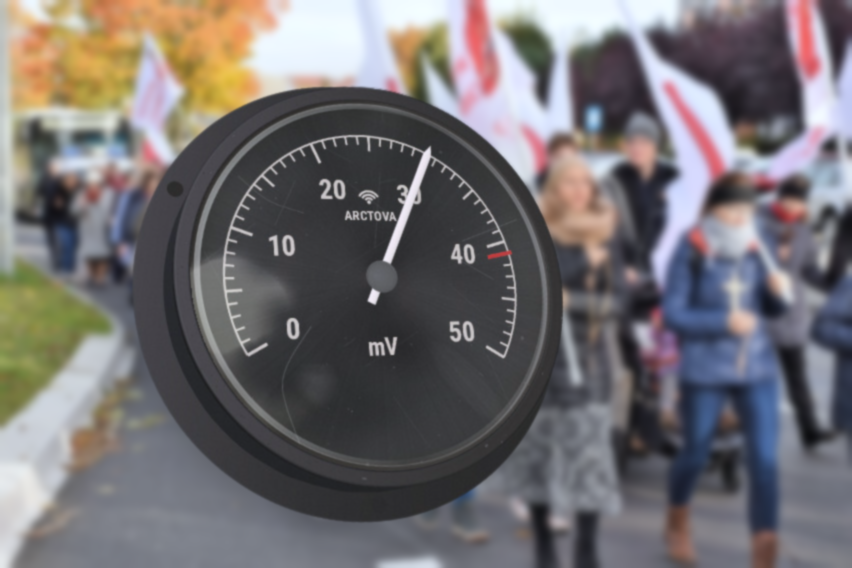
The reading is mV 30
